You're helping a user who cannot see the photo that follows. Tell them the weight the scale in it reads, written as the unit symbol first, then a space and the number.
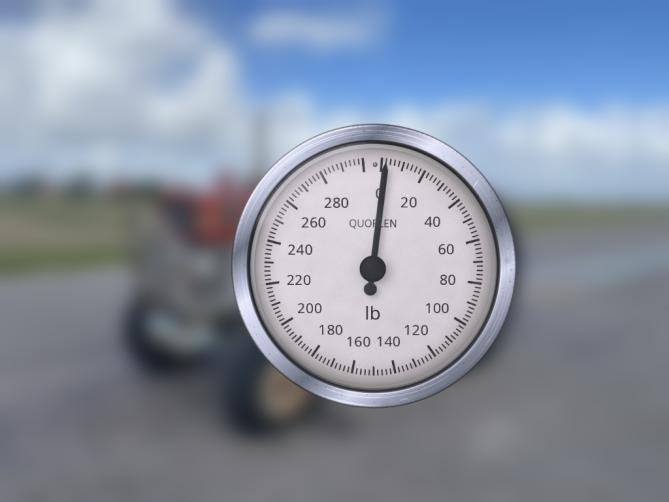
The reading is lb 2
